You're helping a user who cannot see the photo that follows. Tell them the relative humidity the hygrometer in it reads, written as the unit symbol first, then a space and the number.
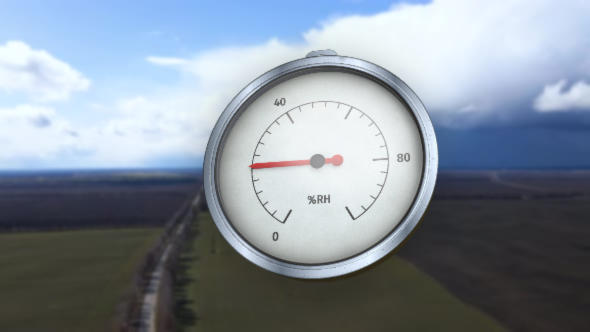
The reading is % 20
